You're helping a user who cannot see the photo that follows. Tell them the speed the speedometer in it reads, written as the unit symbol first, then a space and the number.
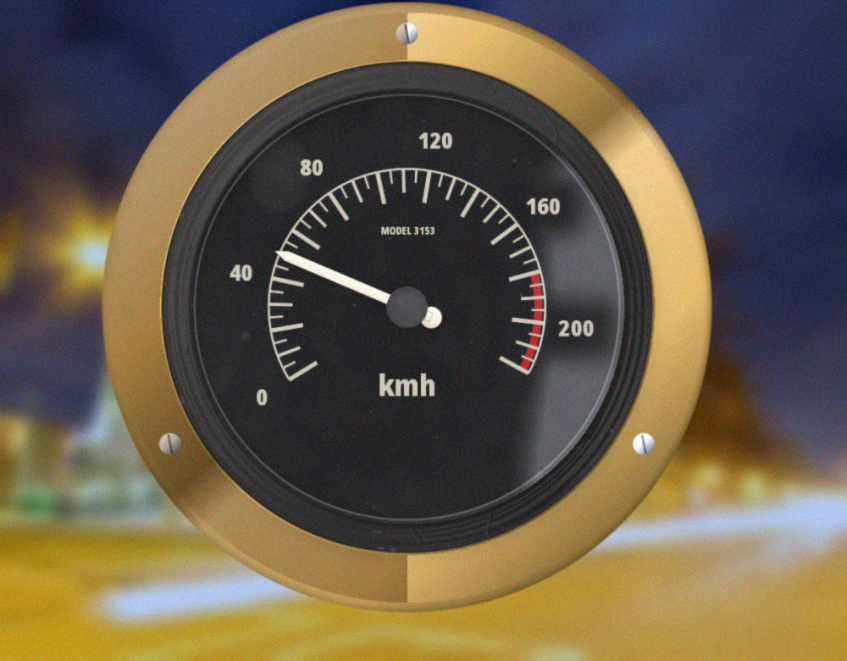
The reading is km/h 50
